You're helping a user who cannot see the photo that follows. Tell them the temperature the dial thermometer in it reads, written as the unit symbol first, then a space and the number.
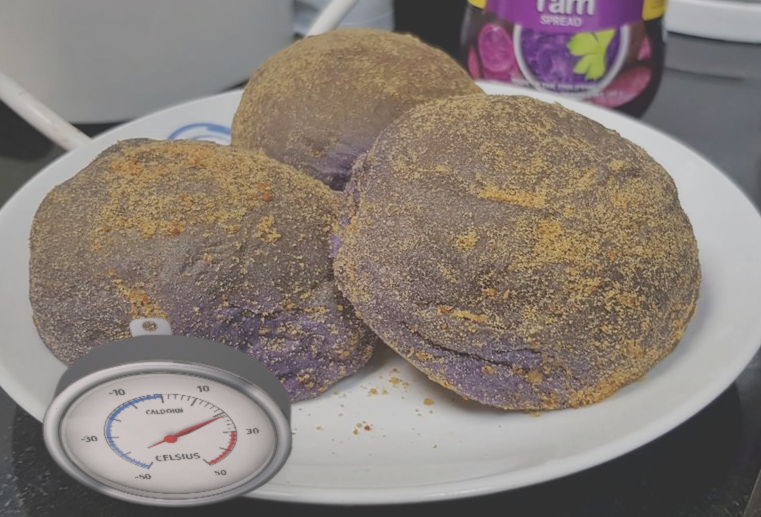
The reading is °C 20
